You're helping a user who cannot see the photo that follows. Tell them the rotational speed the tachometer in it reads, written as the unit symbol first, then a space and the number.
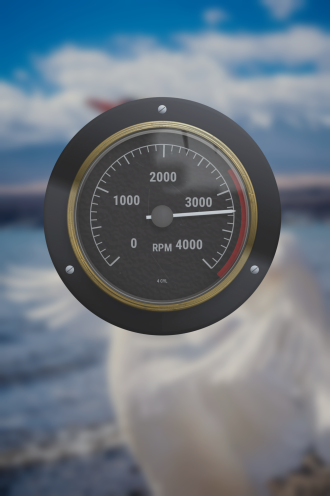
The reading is rpm 3250
